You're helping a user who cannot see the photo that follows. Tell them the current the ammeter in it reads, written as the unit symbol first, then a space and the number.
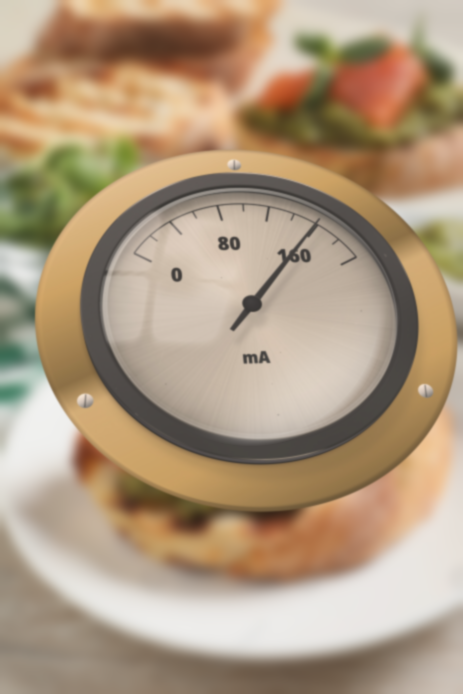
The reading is mA 160
